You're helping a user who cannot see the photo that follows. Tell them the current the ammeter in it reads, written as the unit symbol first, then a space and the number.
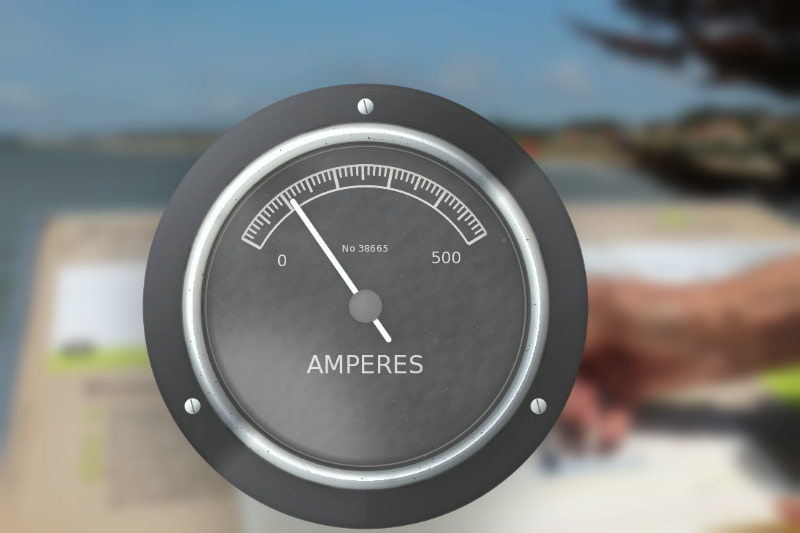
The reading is A 110
